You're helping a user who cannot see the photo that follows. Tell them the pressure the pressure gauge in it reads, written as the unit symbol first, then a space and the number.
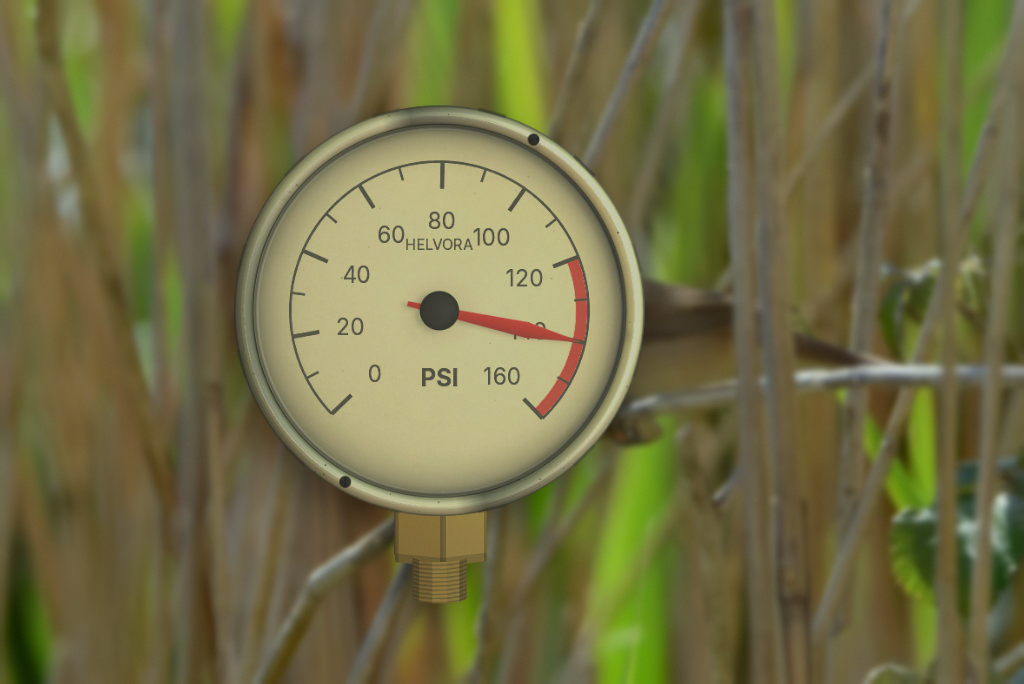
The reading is psi 140
